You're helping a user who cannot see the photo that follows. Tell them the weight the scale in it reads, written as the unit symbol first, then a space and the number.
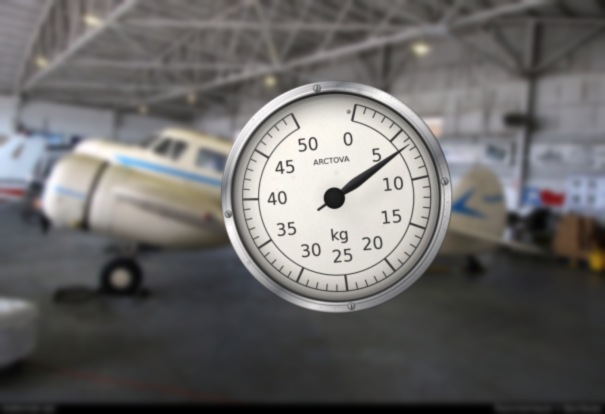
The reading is kg 6.5
